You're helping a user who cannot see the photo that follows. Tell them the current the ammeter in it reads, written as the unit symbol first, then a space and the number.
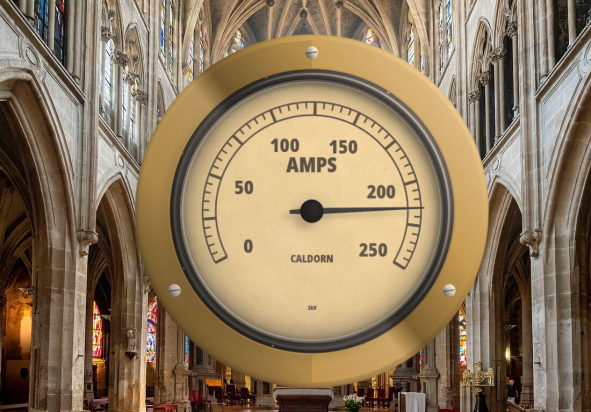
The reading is A 215
